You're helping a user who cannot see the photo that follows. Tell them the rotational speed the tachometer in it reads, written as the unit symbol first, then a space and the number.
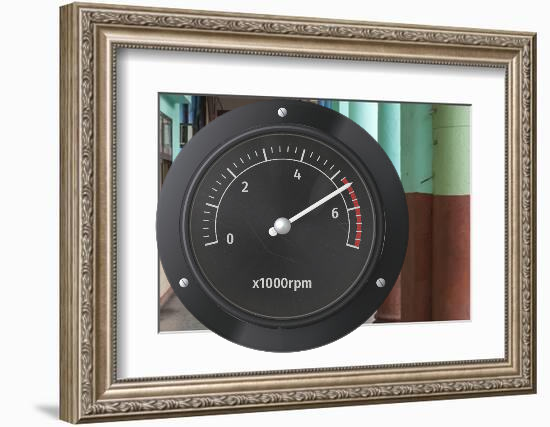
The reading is rpm 5400
